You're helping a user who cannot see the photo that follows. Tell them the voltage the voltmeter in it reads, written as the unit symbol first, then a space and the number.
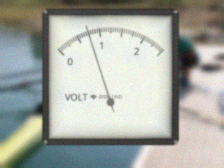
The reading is V 0.75
